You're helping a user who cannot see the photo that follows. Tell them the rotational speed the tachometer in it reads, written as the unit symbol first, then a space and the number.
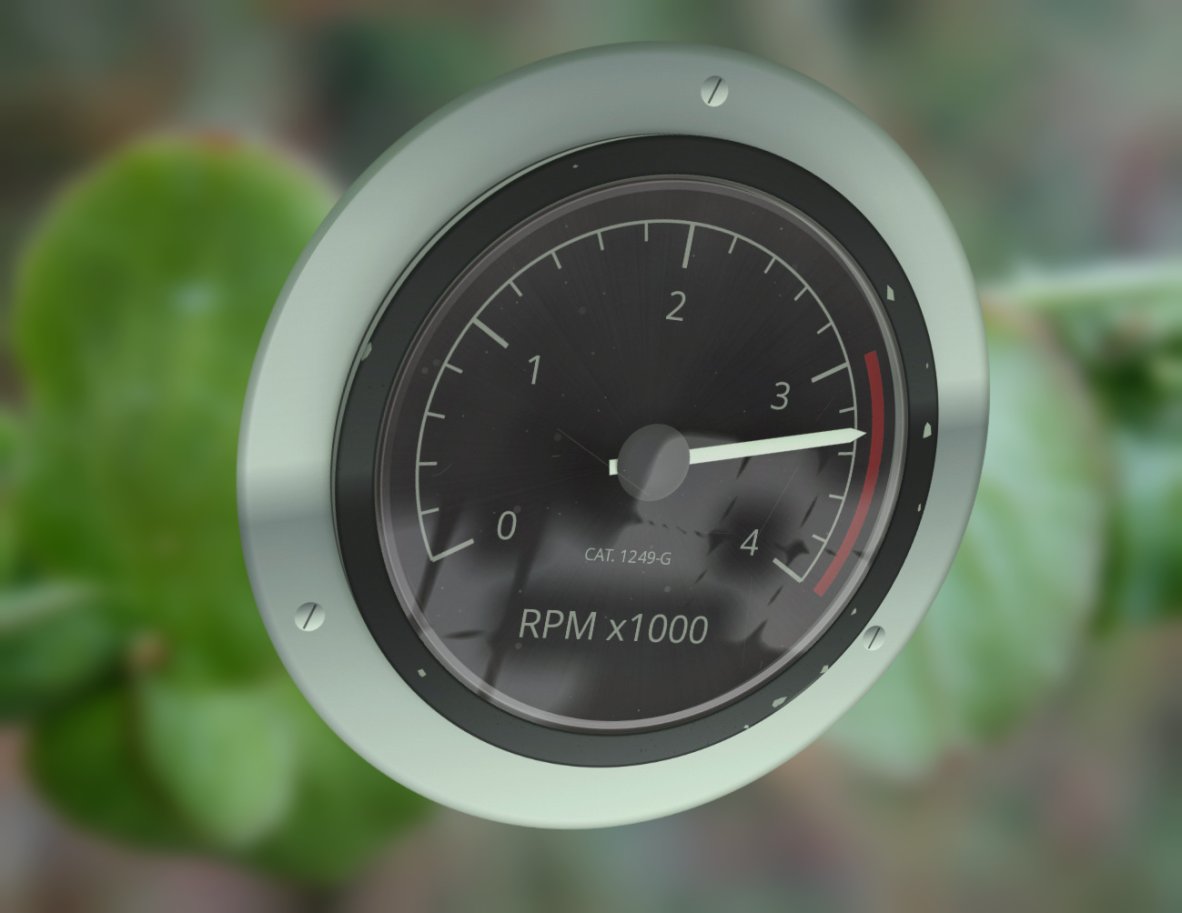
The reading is rpm 3300
